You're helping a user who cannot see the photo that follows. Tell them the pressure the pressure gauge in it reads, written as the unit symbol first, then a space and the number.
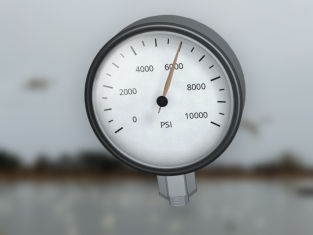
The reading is psi 6000
